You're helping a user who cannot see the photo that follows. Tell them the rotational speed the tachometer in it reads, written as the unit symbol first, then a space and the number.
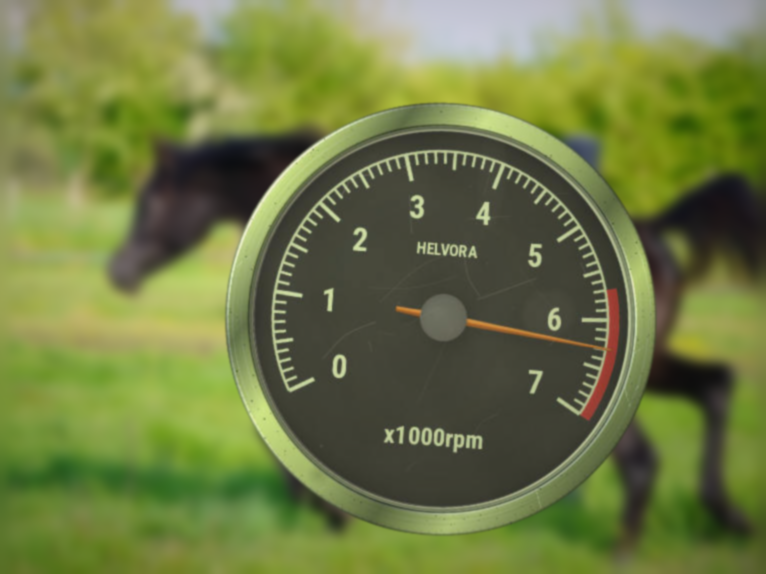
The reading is rpm 6300
